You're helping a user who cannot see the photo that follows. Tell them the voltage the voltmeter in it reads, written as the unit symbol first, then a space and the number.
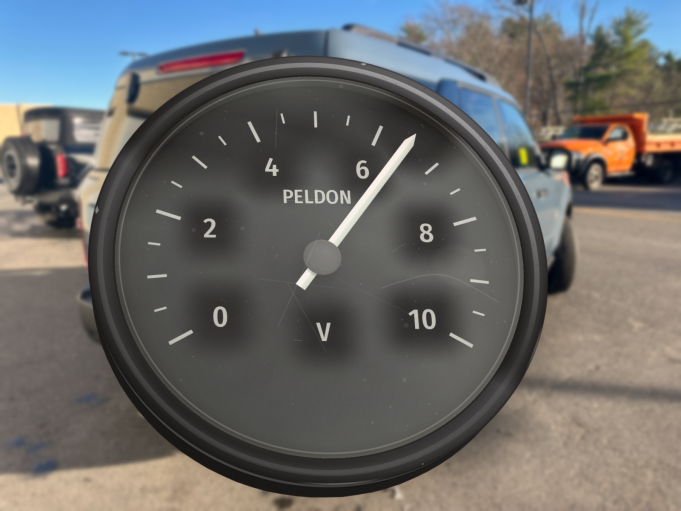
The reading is V 6.5
